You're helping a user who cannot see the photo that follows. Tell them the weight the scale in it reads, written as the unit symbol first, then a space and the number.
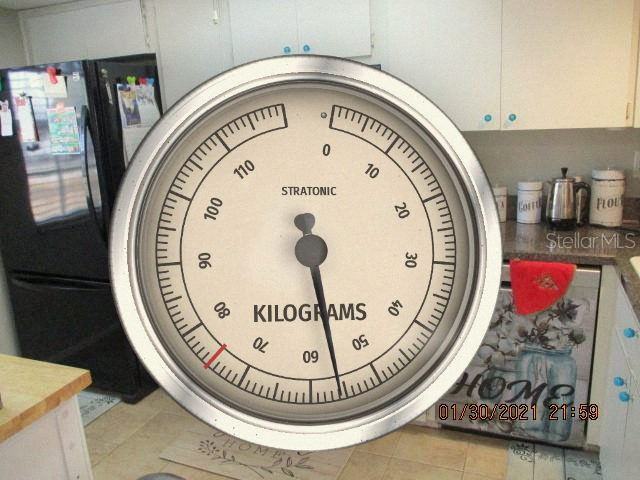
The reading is kg 56
